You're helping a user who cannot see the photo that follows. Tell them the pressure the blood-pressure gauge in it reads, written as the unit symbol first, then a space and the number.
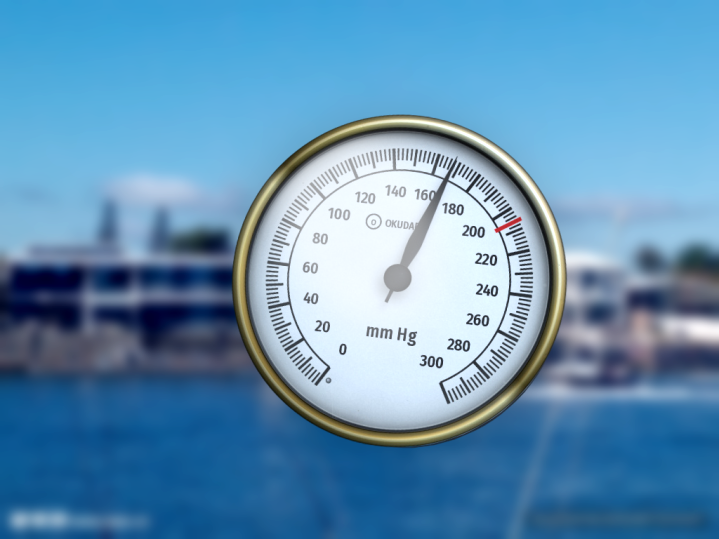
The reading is mmHg 168
